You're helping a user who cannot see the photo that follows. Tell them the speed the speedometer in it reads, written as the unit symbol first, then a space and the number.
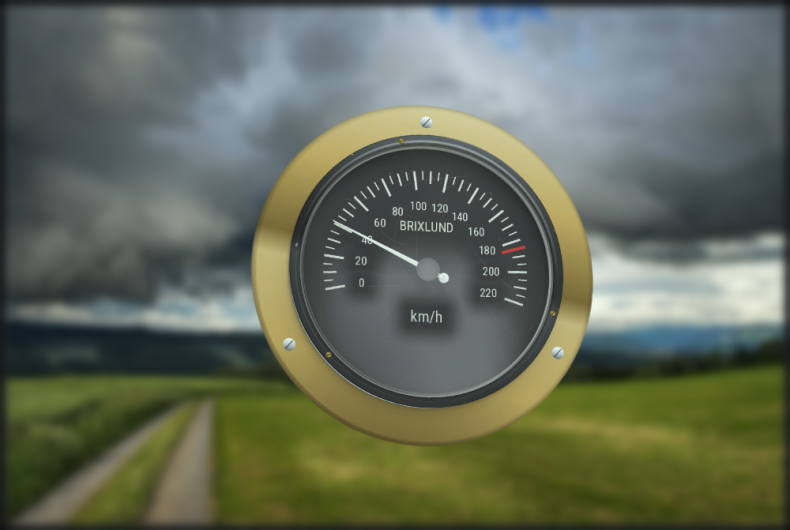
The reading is km/h 40
